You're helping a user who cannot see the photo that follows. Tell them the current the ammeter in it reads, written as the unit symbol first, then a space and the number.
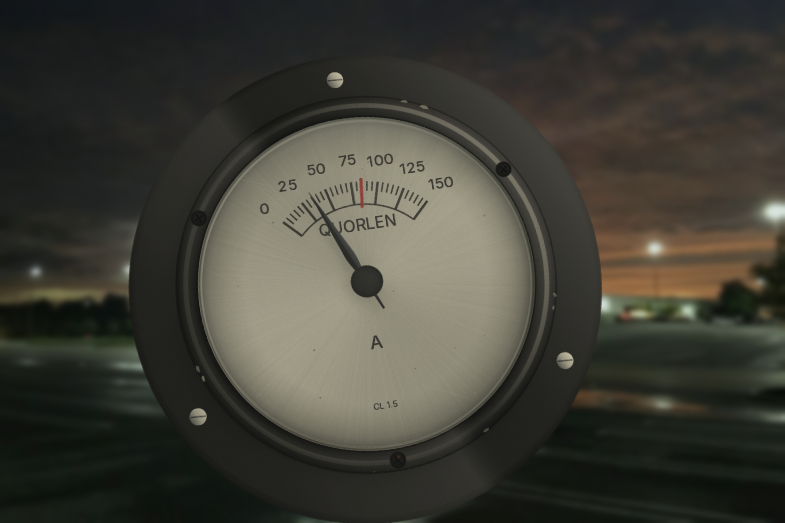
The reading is A 35
